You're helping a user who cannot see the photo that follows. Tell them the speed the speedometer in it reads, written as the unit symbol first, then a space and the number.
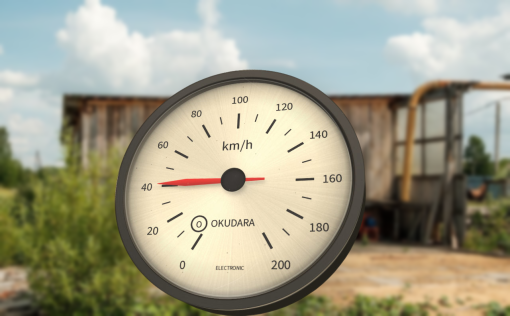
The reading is km/h 40
